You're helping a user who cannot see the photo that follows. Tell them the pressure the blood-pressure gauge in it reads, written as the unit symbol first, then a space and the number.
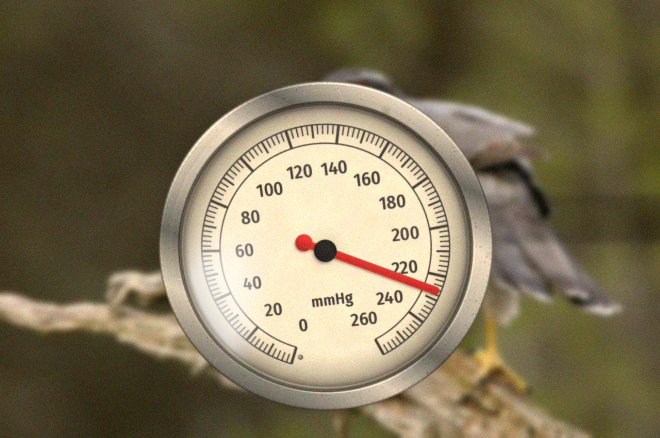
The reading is mmHg 226
